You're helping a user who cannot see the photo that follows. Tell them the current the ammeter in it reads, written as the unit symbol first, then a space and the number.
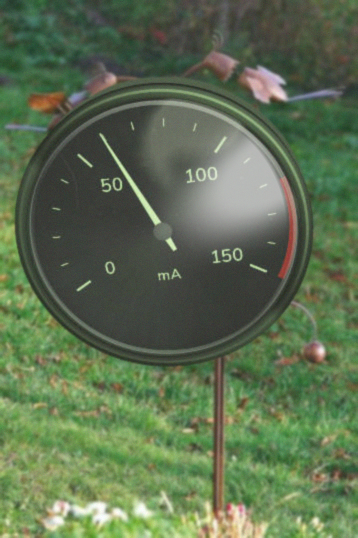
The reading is mA 60
